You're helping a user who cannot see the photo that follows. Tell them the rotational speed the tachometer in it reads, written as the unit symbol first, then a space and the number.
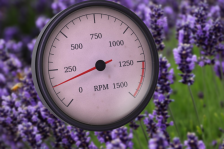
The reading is rpm 150
